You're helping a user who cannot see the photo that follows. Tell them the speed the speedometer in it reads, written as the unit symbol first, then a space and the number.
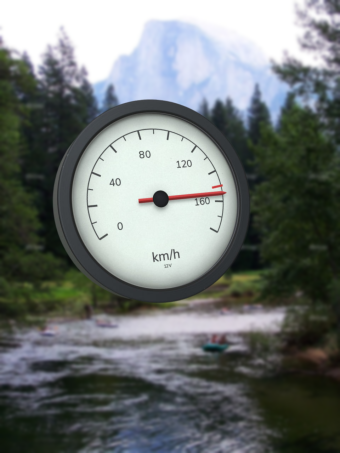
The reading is km/h 155
